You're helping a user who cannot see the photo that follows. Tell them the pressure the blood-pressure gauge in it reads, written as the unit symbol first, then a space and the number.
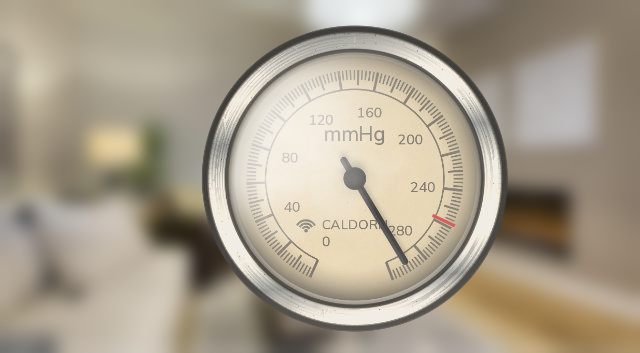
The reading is mmHg 290
